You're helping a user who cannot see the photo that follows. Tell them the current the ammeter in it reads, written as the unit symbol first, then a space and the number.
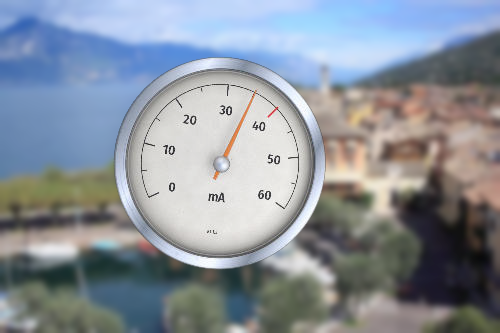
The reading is mA 35
